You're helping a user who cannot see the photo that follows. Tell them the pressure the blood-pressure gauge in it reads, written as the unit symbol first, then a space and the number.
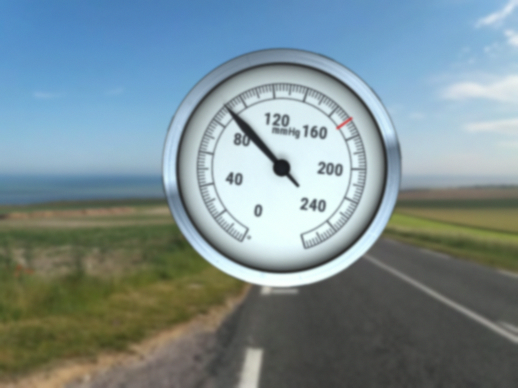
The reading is mmHg 90
